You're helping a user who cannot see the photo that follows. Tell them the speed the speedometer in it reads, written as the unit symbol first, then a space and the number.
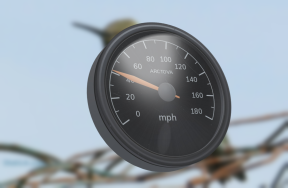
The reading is mph 40
